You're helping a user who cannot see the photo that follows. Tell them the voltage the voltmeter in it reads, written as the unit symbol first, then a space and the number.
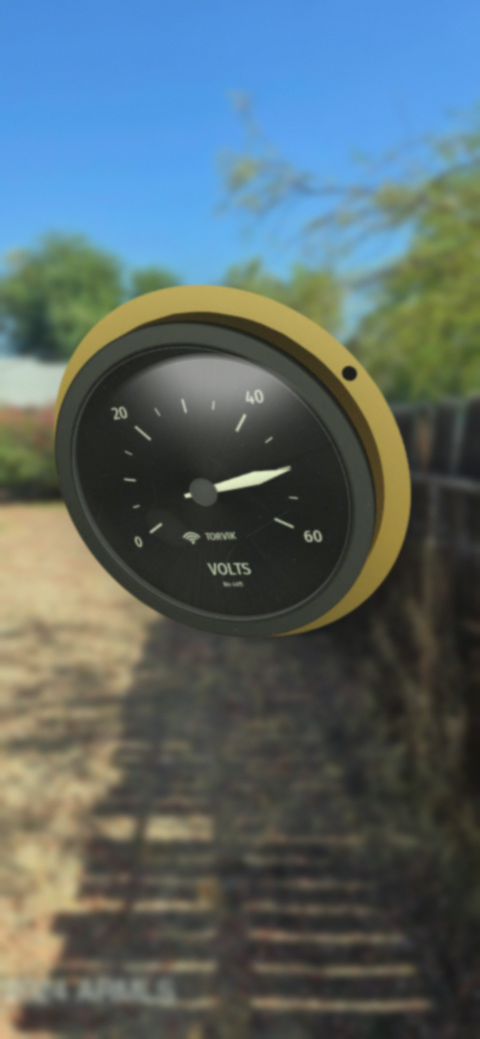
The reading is V 50
